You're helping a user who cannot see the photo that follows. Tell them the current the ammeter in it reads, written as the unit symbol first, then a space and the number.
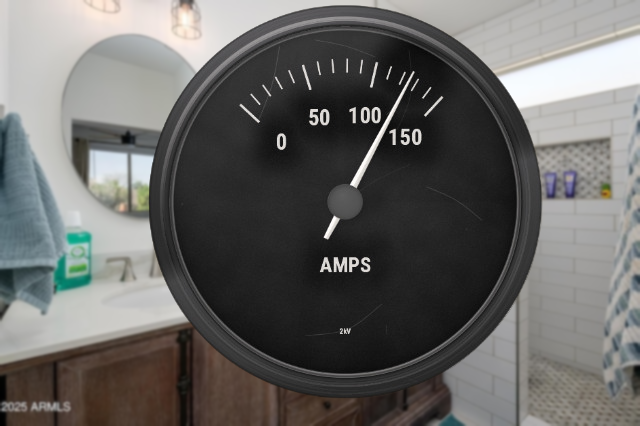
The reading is A 125
